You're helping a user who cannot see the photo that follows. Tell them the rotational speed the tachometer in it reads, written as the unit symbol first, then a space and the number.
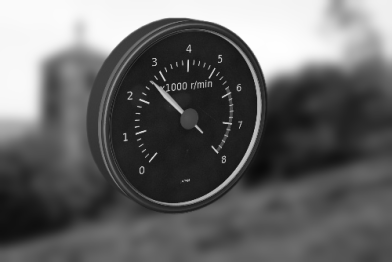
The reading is rpm 2600
